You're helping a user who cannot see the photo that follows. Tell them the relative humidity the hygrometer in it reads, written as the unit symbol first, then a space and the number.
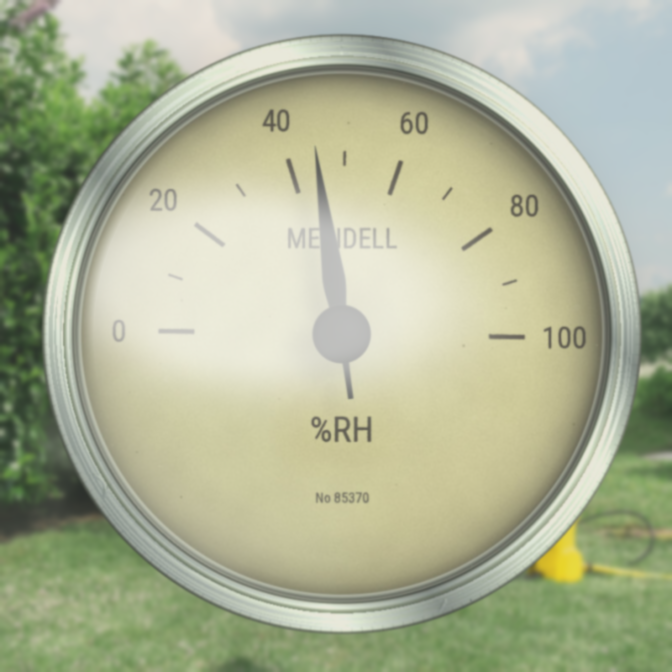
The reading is % 45
